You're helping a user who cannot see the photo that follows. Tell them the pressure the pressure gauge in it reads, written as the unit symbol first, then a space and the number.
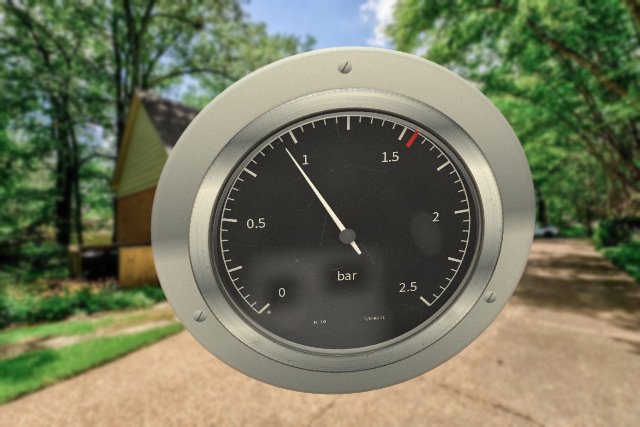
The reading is bar 0.95
